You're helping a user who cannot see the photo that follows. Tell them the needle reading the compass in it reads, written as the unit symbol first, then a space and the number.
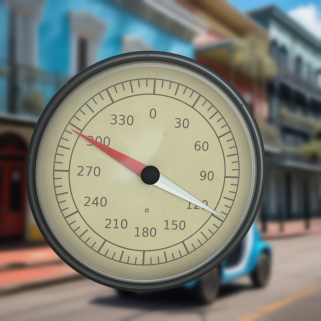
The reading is ° 297.5
